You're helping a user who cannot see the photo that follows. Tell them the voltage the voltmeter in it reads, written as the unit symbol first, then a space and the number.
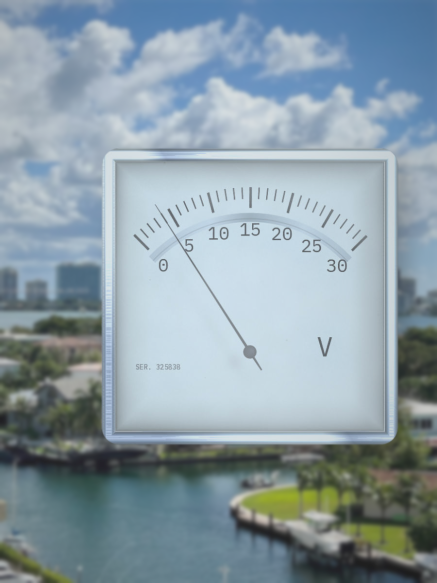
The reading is V 4
